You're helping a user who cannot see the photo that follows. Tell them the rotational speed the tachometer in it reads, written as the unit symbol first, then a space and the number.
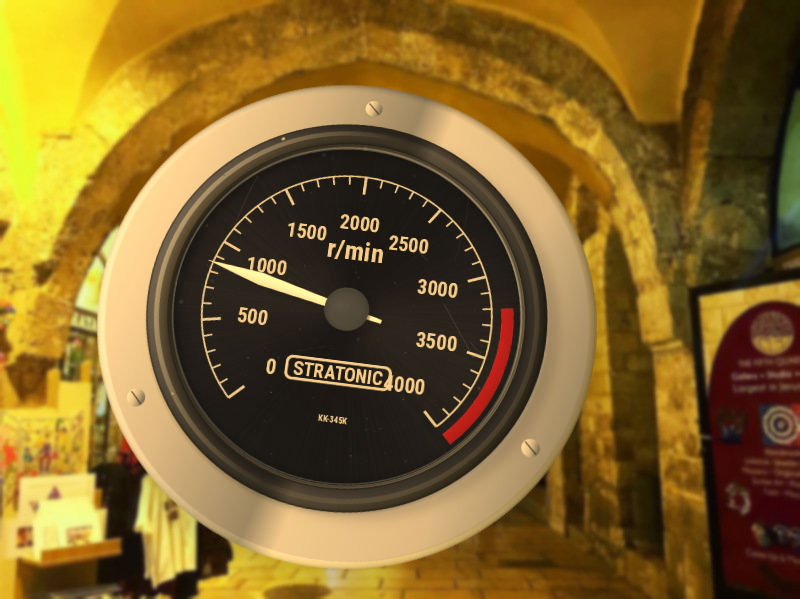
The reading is rpm 850
